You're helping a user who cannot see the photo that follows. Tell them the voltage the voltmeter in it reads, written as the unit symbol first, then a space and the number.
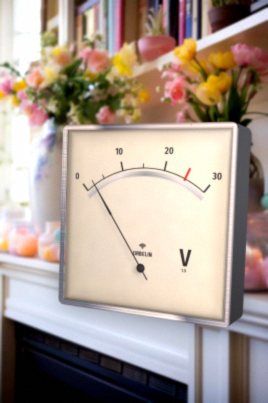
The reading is V 2.5
